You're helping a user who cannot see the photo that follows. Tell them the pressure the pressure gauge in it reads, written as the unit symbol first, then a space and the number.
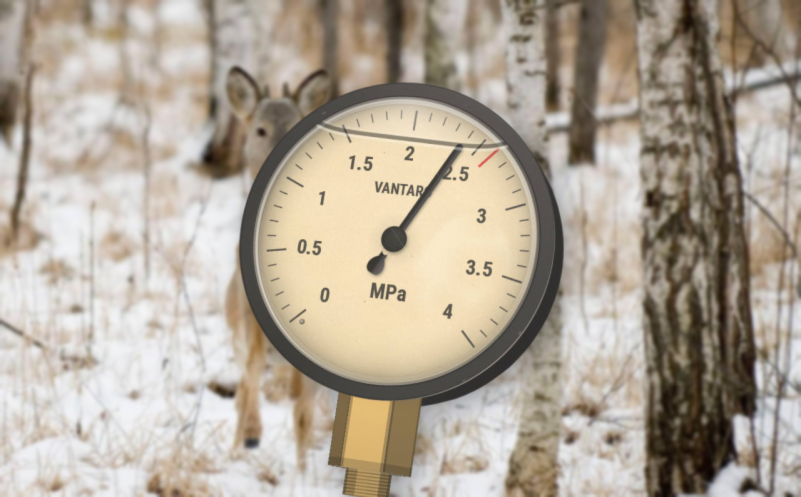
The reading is MPa 2.4
